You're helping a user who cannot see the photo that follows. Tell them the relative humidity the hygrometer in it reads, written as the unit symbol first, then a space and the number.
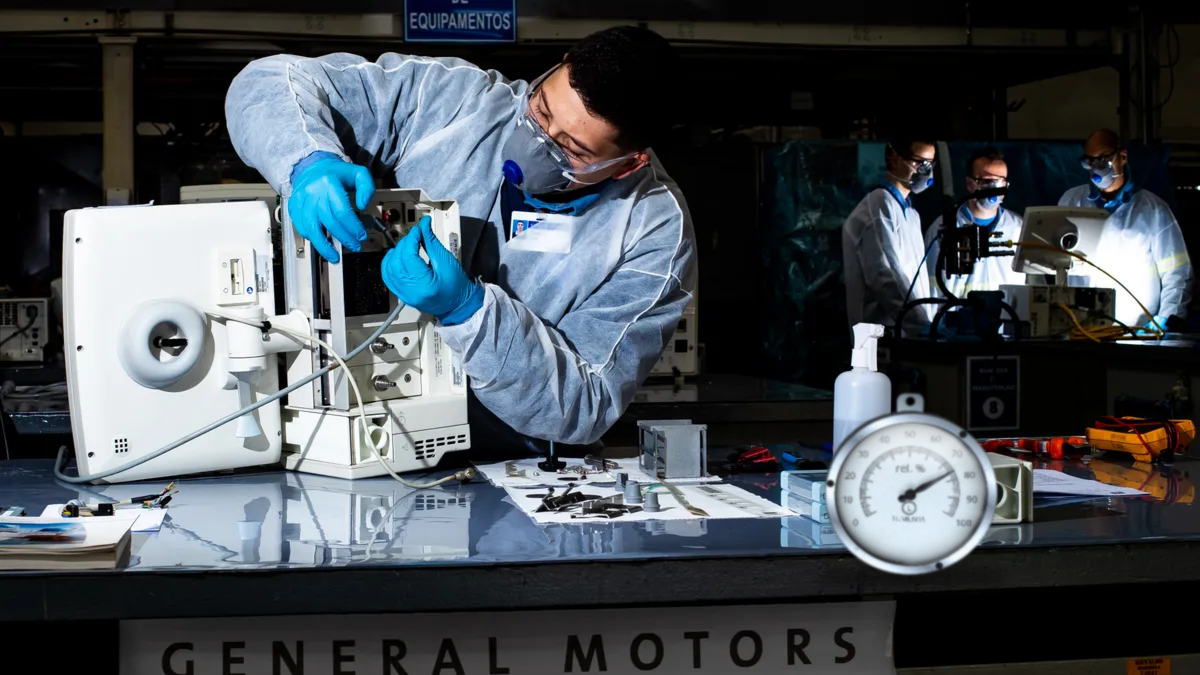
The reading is % 75
